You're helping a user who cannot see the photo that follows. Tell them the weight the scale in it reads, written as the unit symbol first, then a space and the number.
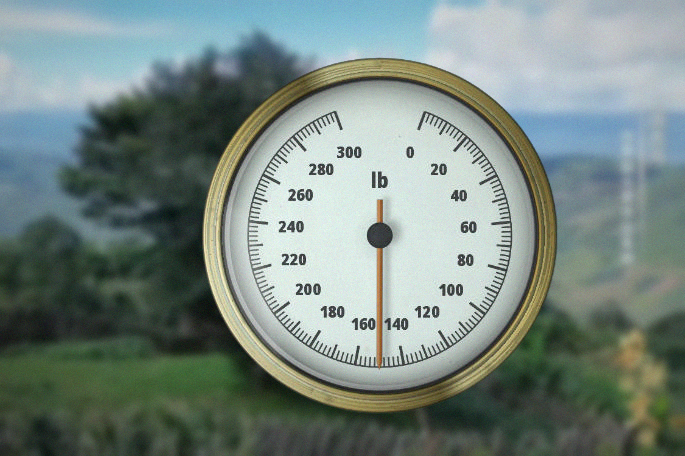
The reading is lb 150
